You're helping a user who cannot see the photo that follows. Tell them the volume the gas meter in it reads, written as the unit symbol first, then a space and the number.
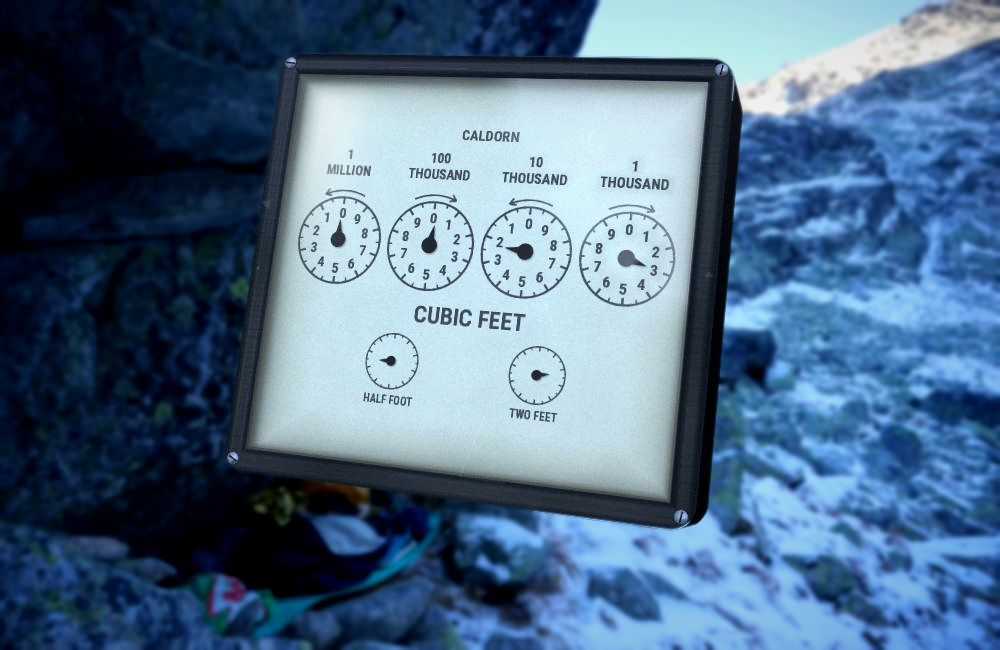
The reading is ft³ 2300
